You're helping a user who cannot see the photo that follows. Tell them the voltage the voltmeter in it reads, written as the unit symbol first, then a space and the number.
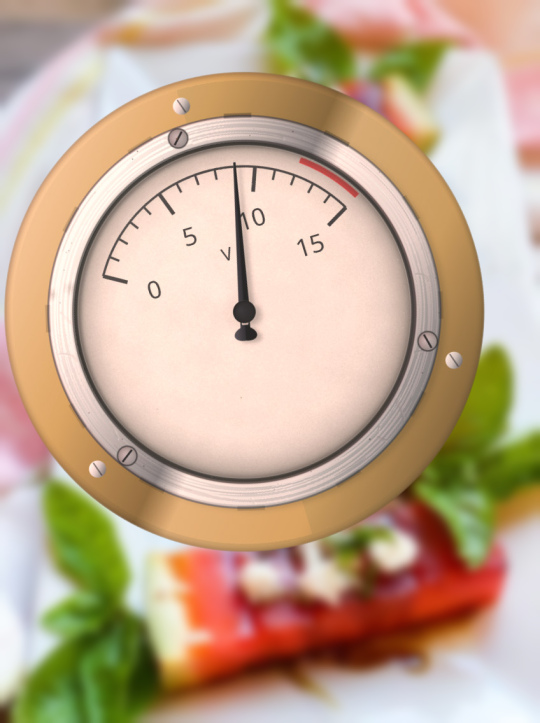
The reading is V 9
